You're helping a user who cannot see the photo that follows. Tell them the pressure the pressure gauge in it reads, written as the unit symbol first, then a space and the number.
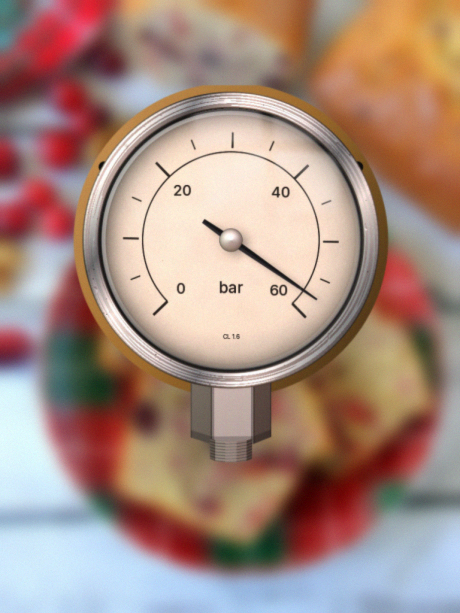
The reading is bar 57.5
